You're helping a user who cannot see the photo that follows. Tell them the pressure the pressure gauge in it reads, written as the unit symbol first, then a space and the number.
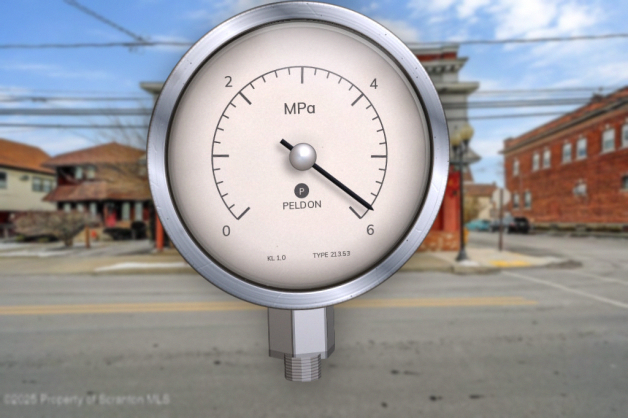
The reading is MPa 5.8
